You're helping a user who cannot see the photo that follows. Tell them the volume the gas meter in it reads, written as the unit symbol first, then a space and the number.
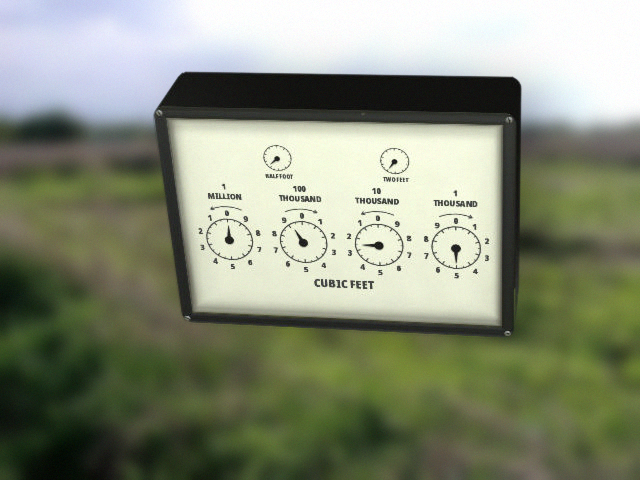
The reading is ft³ 992500
